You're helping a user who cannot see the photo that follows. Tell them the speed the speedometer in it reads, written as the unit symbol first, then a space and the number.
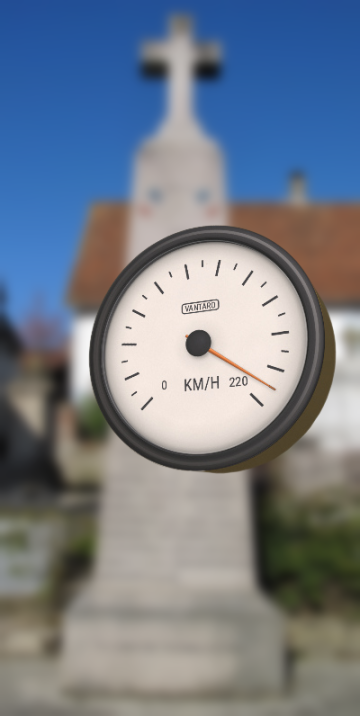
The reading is km/h 210
